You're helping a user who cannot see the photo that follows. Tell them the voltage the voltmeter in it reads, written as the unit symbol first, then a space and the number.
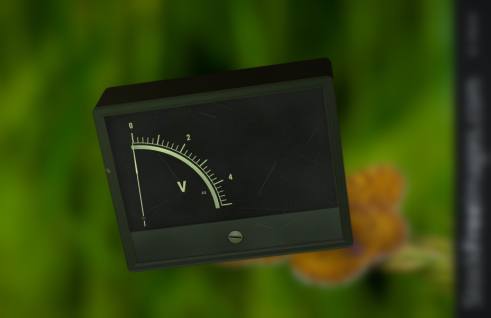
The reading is V 0
